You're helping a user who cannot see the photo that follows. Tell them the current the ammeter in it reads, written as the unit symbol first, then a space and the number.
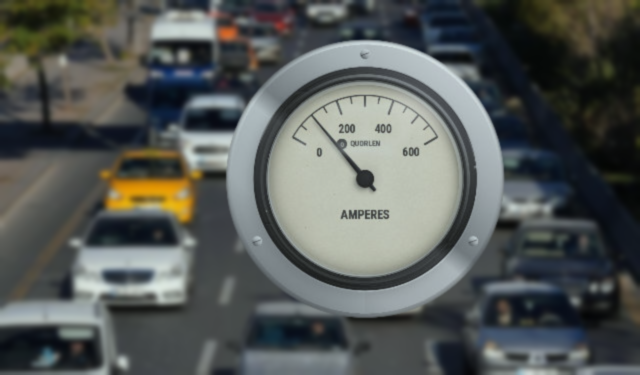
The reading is A 100
